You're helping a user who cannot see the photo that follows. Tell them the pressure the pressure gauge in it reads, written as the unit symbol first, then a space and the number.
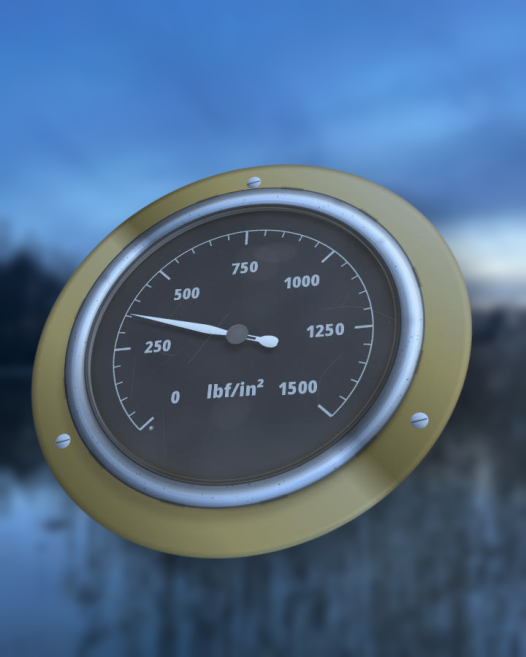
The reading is psi 350
